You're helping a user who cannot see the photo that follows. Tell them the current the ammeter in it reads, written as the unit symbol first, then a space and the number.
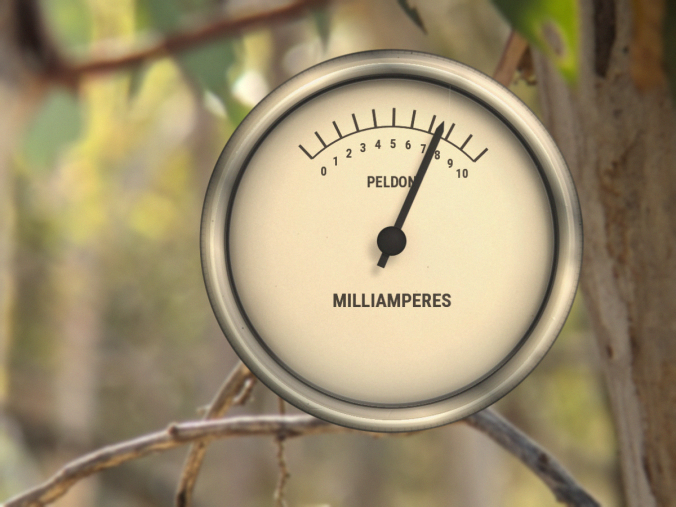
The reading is mA 7.5
